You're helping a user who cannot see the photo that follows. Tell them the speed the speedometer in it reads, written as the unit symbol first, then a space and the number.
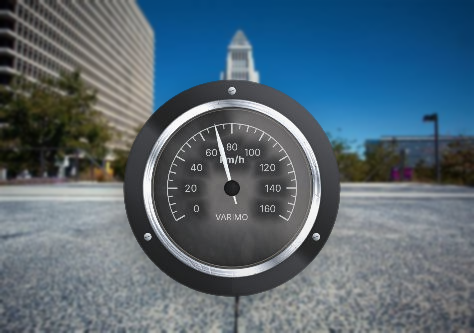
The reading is km/h 70
